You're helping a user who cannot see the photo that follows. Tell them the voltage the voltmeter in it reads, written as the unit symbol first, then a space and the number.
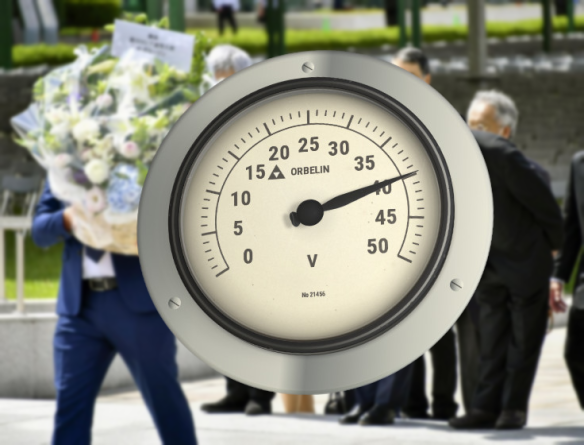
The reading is V 40
